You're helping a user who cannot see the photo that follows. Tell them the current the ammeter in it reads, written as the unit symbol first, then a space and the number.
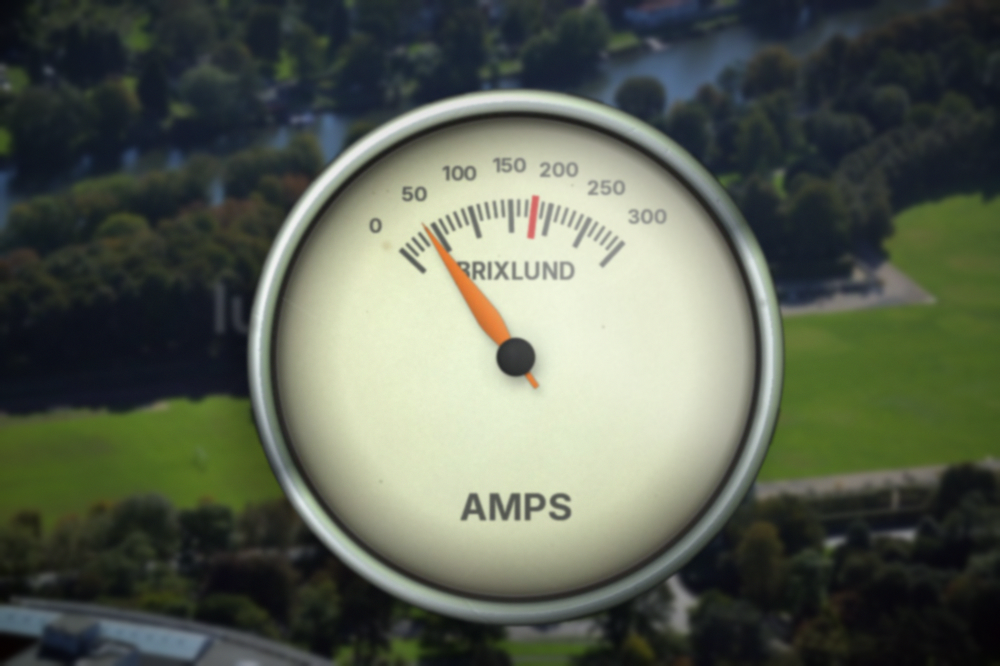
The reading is A 40
